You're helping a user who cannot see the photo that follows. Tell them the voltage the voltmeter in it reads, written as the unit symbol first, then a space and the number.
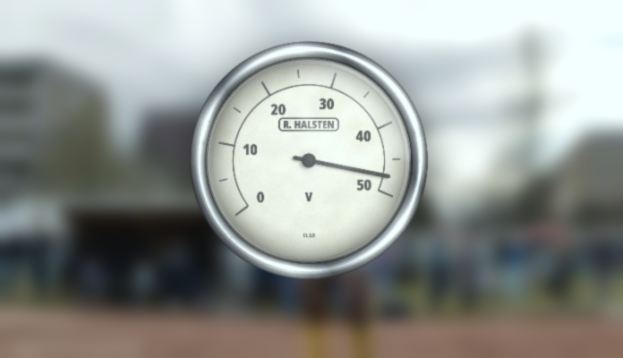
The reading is V 47.5
